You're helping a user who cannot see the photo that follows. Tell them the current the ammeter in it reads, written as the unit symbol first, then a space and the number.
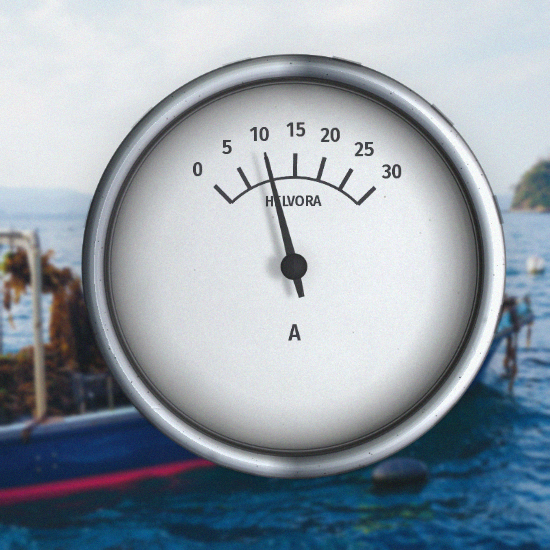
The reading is A 10
